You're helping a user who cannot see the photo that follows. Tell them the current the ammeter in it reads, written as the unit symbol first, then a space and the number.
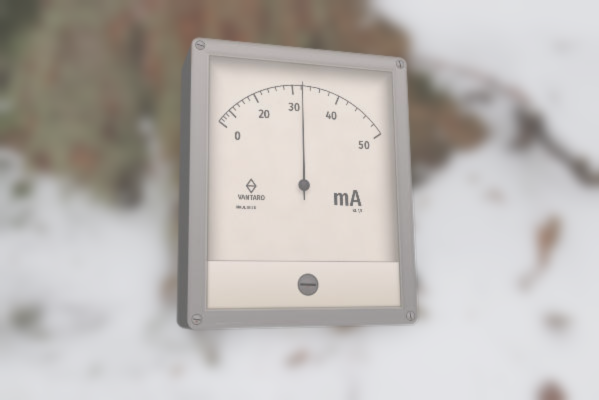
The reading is mA 32
